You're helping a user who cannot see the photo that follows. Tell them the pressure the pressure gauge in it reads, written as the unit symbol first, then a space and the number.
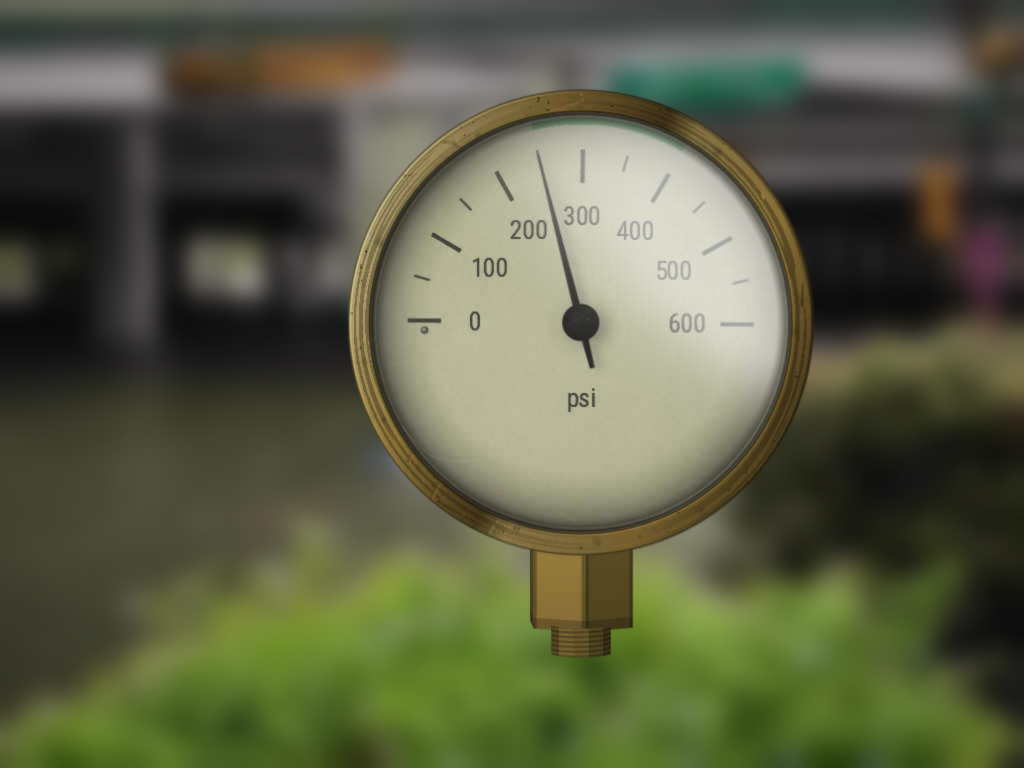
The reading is psi 250
